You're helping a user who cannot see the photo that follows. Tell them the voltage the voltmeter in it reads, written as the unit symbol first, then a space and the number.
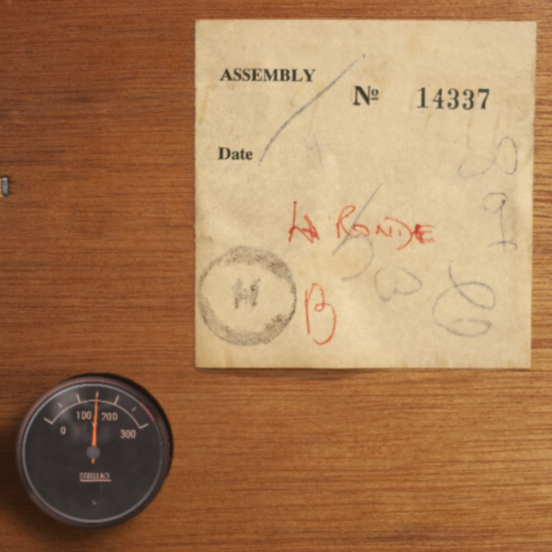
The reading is V 150
